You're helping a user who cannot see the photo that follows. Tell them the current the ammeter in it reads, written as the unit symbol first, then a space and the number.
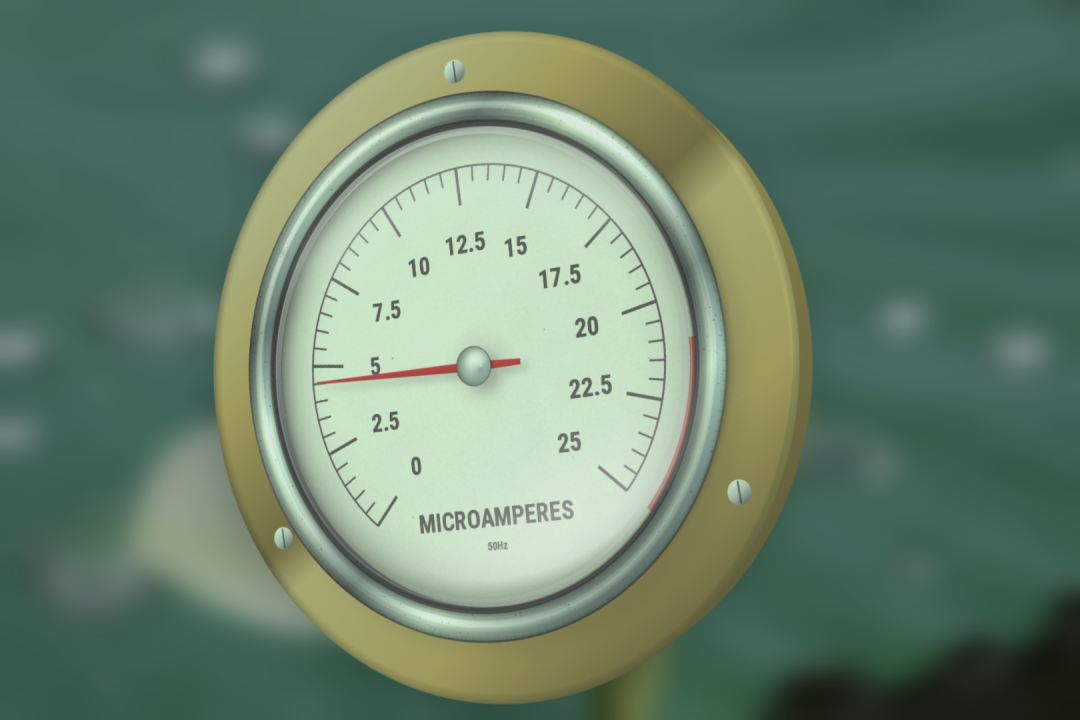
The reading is µA 4.5
